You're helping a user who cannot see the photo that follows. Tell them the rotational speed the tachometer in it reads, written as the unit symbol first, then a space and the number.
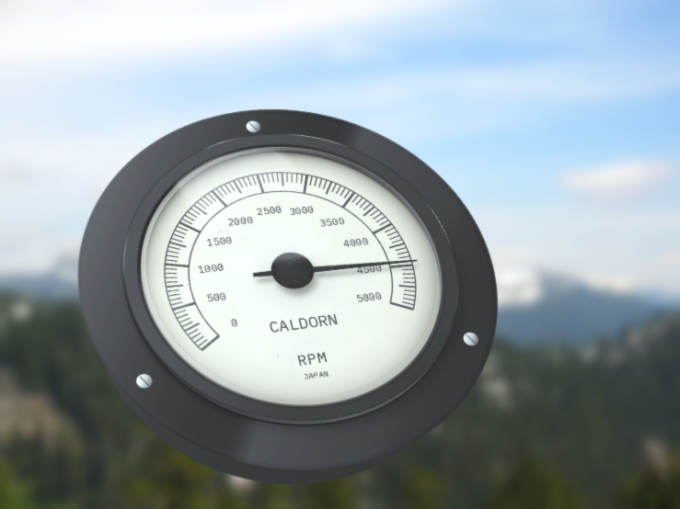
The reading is rpm 4500
